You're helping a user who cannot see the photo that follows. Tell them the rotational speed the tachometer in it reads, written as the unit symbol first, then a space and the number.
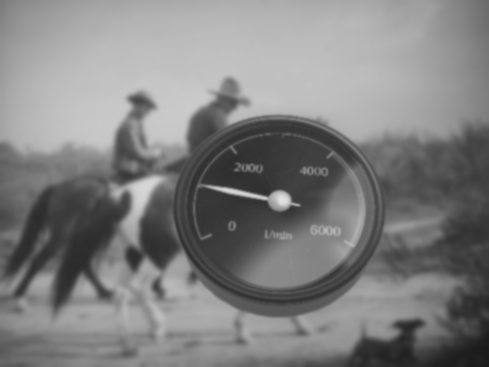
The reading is rpm 1000
